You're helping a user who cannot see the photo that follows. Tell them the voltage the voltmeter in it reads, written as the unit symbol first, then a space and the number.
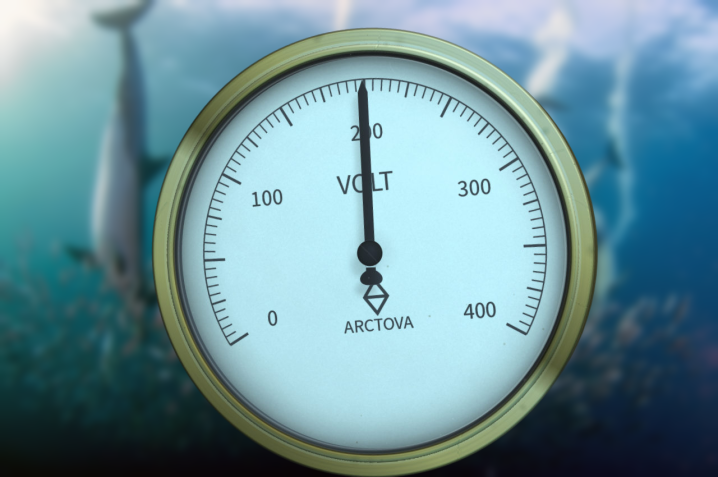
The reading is V 200
